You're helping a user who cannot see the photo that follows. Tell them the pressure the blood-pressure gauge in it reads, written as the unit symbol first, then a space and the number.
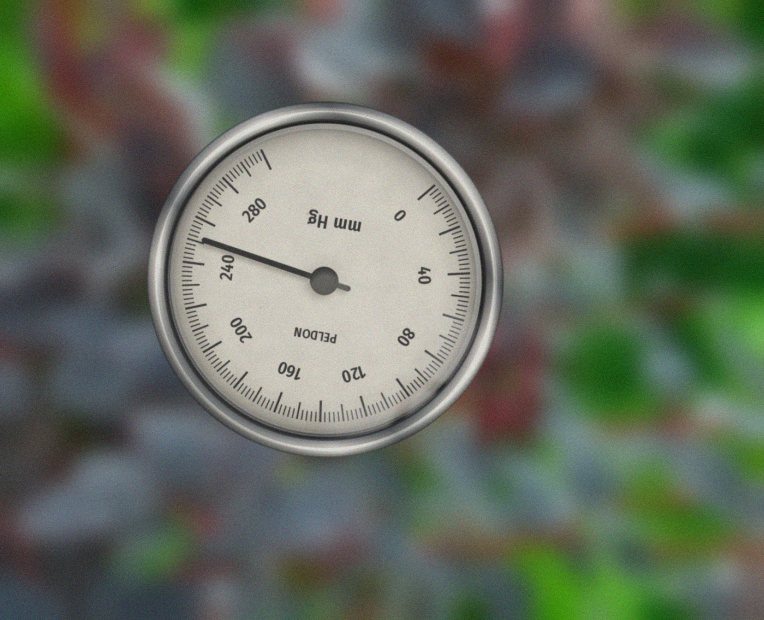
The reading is mmHg 252
